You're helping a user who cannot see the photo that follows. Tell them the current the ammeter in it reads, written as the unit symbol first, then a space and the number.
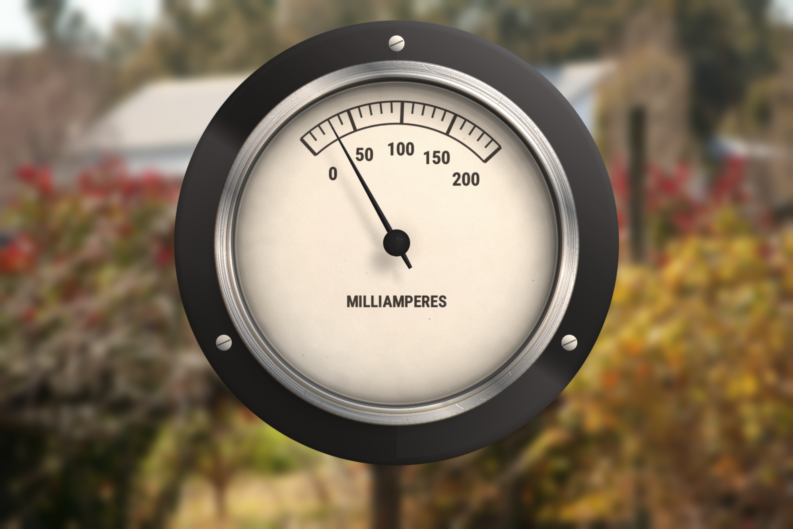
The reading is mA 30
